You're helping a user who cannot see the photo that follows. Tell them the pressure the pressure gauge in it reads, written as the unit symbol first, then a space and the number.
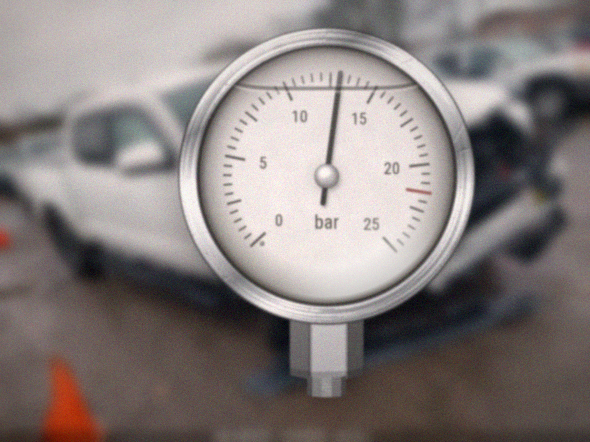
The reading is bar 13
